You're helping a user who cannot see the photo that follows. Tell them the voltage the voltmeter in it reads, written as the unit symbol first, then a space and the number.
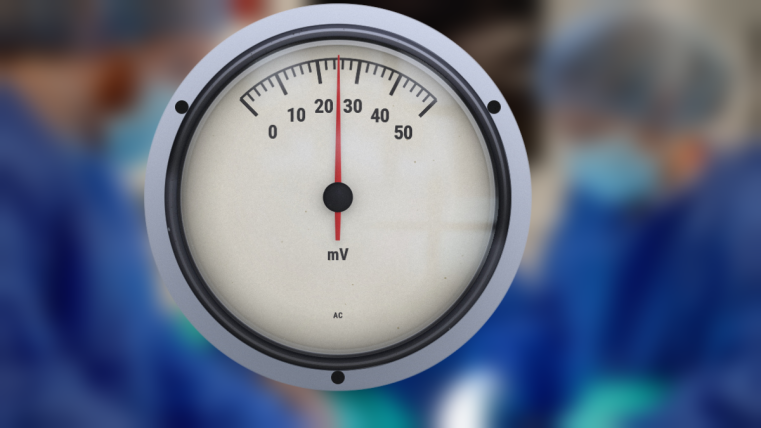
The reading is mV 25
